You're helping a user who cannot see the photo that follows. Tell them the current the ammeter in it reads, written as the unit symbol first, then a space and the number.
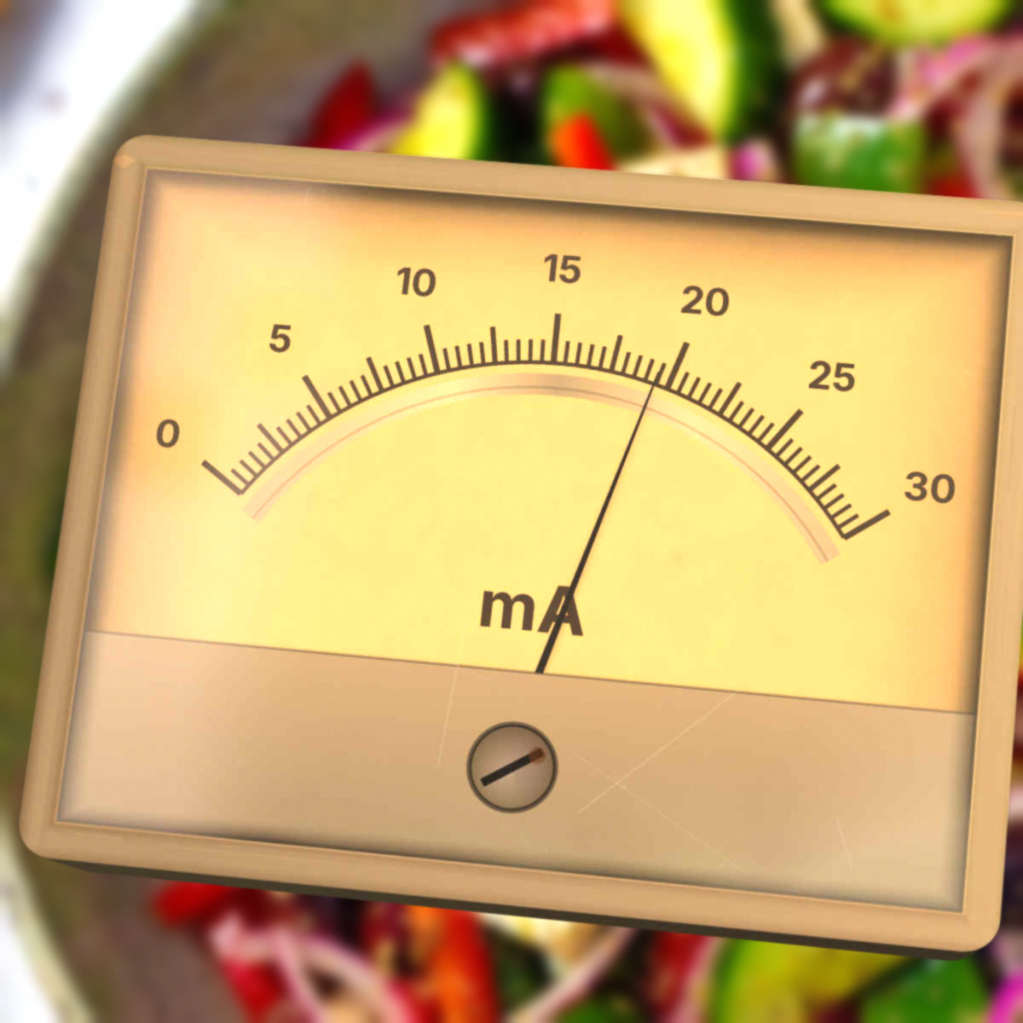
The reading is mA 19.5
